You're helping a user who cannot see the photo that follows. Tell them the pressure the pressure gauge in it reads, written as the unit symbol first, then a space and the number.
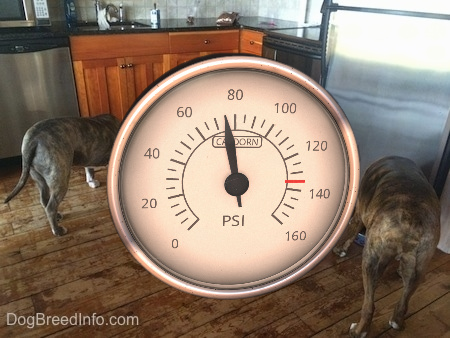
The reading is psi 75
